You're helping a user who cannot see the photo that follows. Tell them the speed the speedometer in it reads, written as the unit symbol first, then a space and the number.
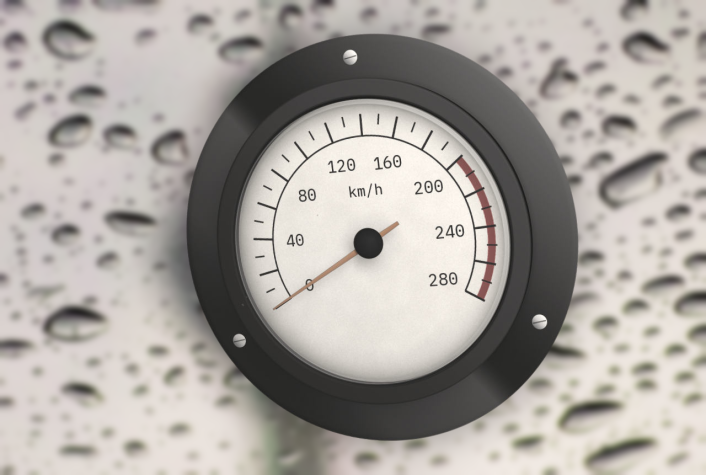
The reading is km/h 0
